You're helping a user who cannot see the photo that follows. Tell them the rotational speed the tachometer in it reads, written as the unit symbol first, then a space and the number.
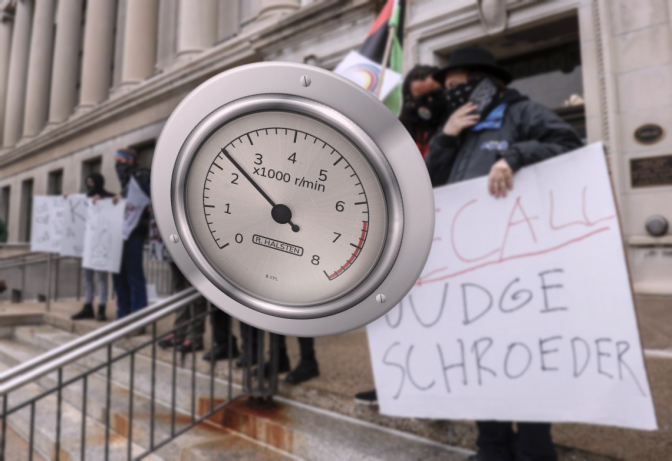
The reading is rpm 2400
